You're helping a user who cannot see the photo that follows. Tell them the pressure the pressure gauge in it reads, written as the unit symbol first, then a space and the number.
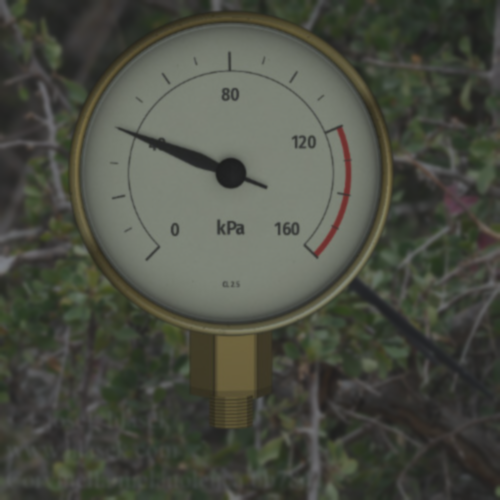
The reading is kPa 40
